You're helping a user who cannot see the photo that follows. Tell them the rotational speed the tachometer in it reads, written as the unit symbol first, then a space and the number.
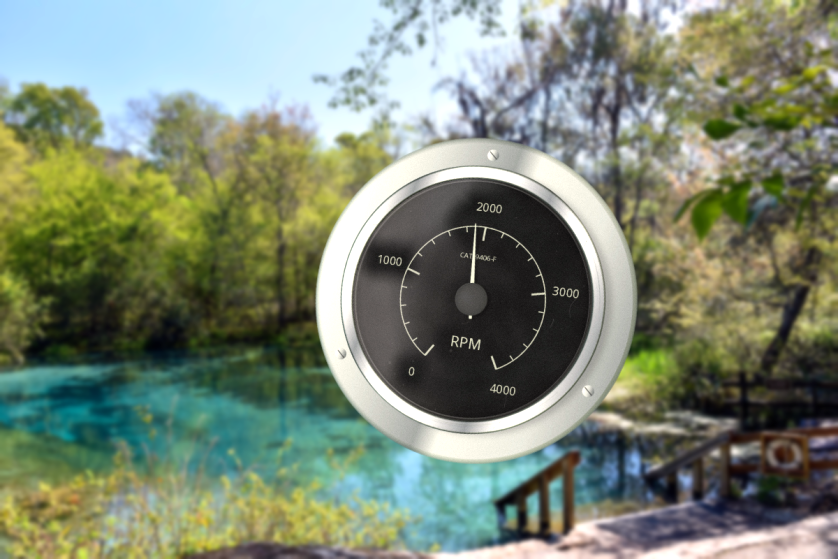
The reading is rpm 1900
